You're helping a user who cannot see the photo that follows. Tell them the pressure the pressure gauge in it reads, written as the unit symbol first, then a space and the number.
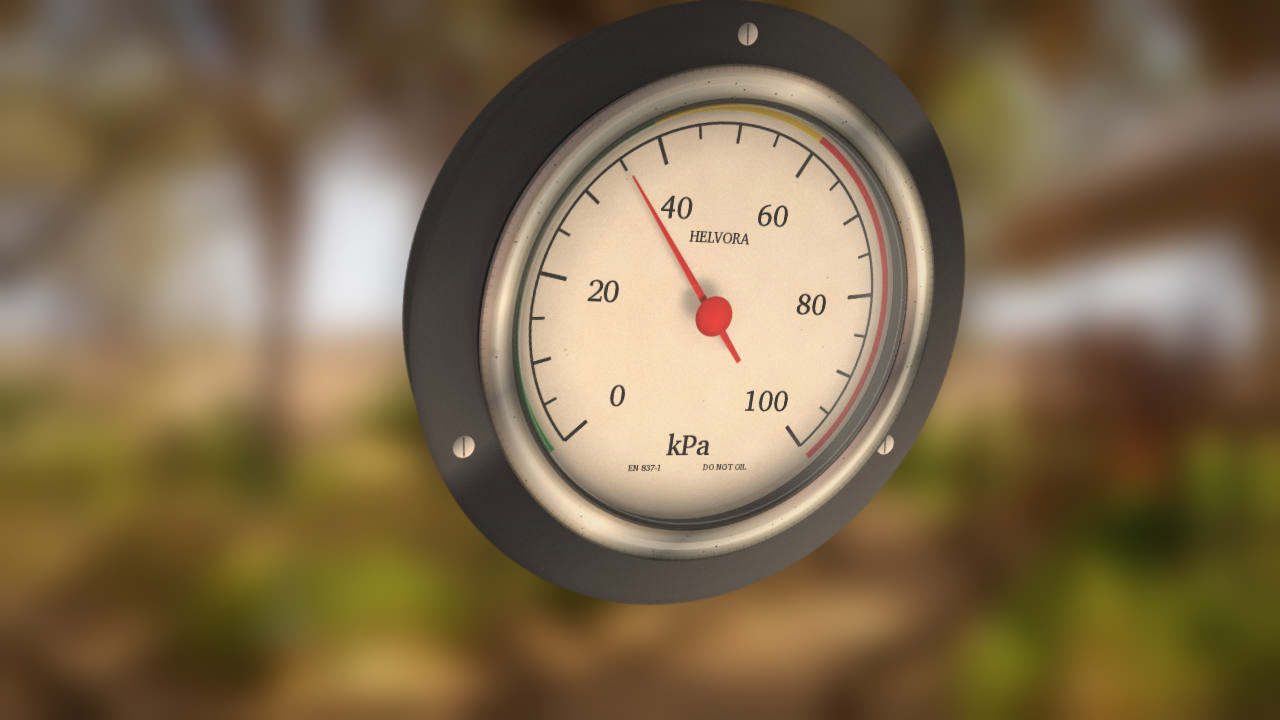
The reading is kPa 35
